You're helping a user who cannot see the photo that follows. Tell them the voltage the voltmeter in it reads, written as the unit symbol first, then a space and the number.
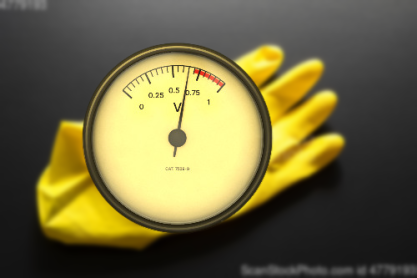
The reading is V 0.65
